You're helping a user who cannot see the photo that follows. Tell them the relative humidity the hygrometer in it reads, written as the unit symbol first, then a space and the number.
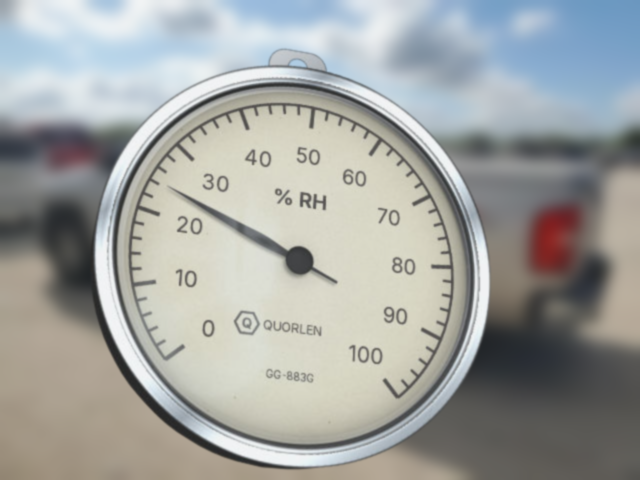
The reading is % 24
